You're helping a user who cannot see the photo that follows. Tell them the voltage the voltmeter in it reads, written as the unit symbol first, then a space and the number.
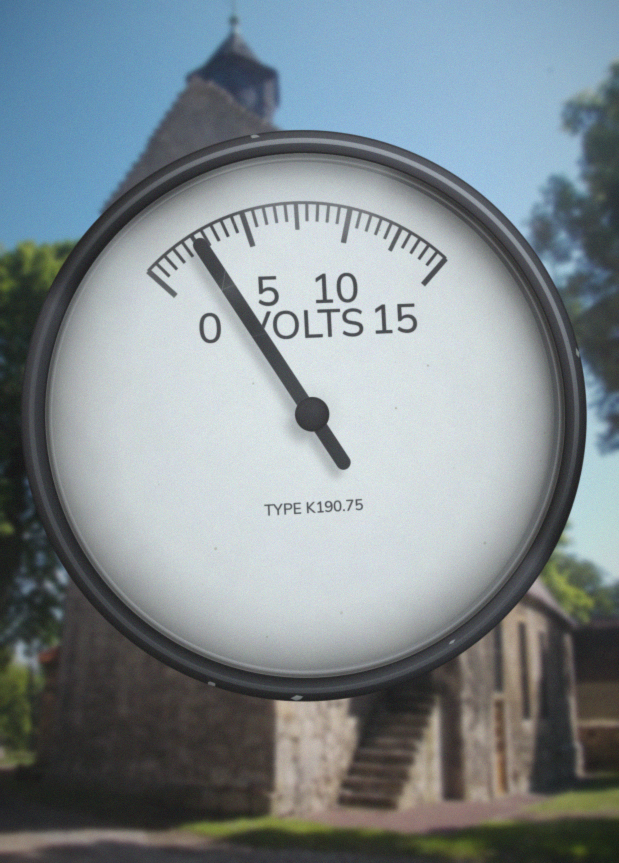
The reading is V 2.5
